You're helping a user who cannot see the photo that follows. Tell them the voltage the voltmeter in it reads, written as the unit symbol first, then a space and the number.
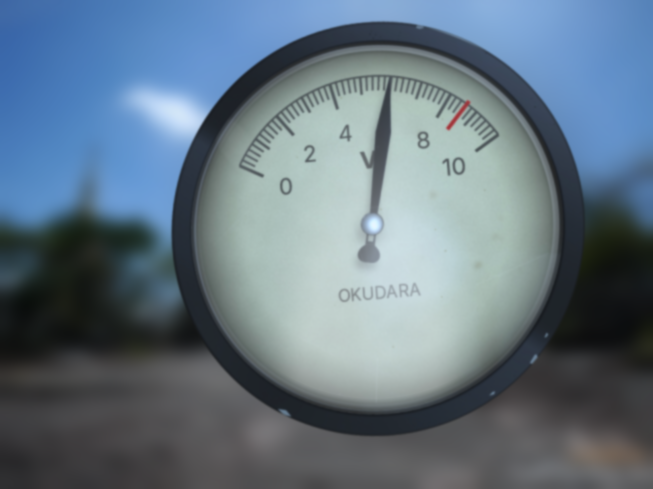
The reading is V 6
